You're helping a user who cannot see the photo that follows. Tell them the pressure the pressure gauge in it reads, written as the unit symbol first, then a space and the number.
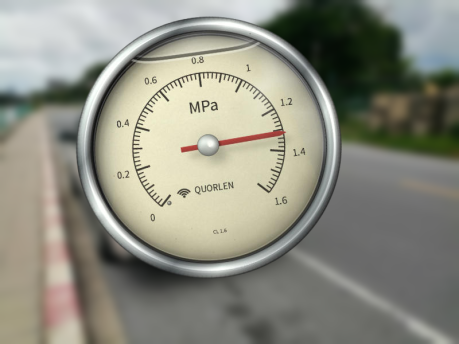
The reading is MPa 1.32
